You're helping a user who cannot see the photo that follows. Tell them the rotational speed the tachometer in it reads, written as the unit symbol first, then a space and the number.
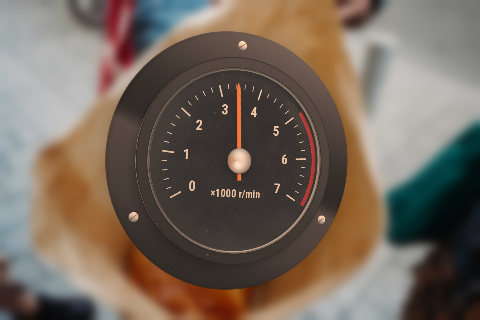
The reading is rpm 3400
